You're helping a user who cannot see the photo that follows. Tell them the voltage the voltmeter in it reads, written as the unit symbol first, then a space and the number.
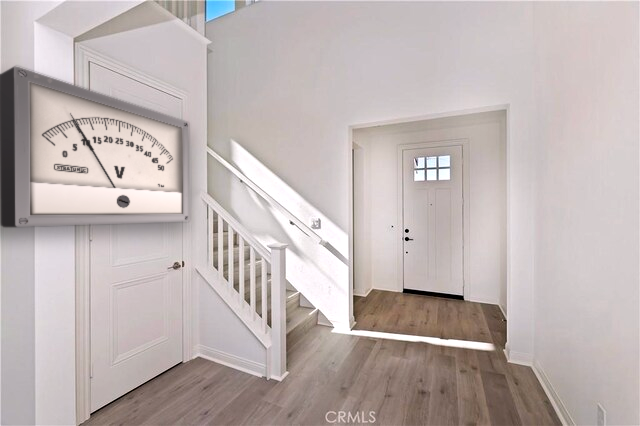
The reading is V 10
